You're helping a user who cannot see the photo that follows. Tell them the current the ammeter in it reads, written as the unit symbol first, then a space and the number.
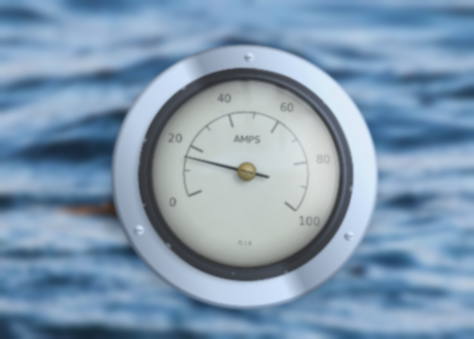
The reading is A 15
